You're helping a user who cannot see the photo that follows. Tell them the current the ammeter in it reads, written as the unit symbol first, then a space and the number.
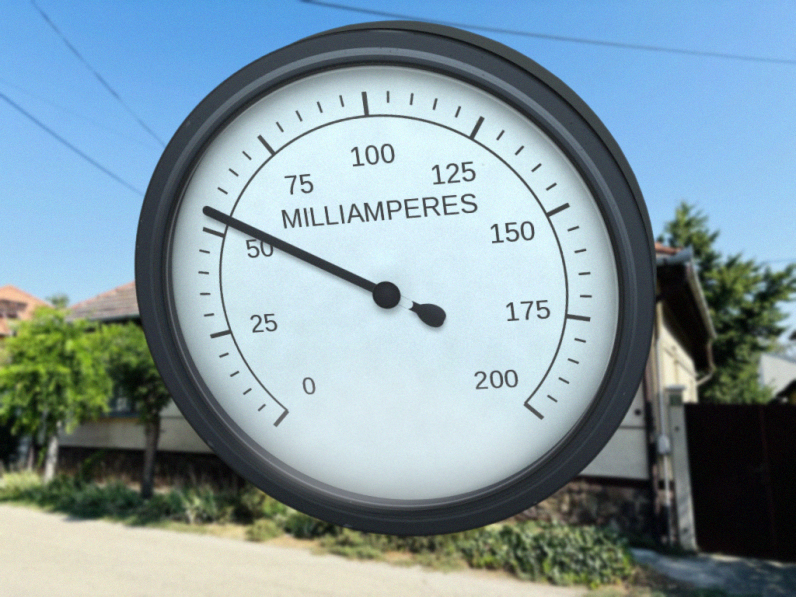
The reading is mA 55
